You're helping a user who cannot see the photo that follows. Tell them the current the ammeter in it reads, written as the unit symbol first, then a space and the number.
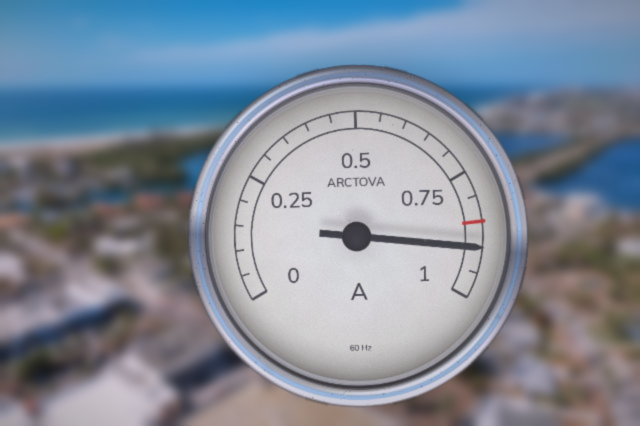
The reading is A 0.9
